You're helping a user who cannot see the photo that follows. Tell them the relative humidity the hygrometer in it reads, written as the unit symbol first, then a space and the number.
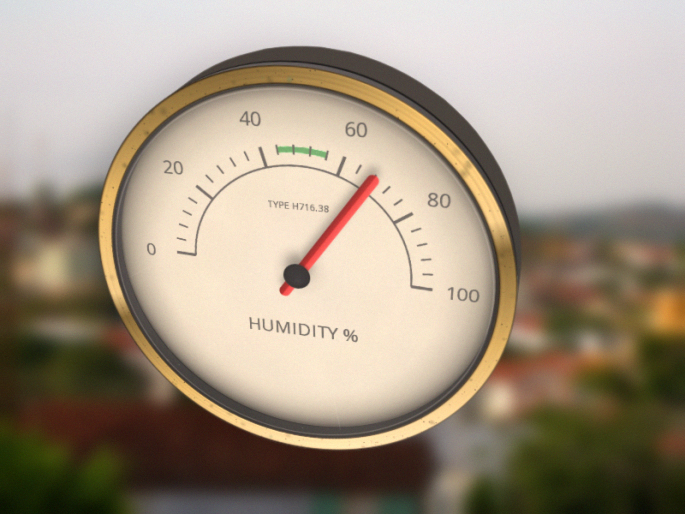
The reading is % 68
